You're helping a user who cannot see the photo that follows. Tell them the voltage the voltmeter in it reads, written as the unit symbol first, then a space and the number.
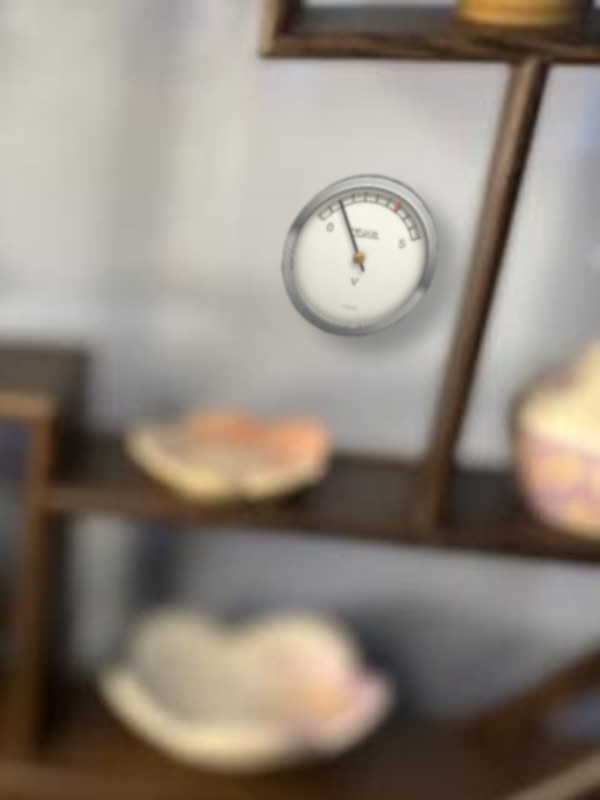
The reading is V 1
